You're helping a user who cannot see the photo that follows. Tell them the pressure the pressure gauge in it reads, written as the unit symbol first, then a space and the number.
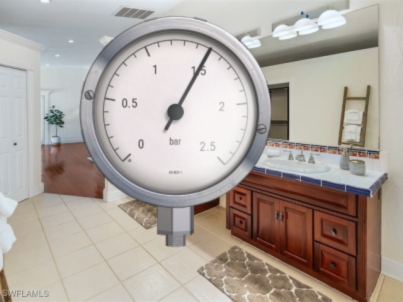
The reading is bar 1.5
